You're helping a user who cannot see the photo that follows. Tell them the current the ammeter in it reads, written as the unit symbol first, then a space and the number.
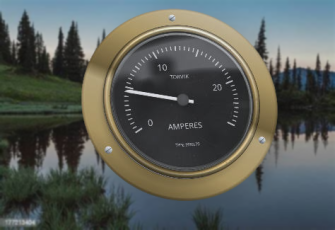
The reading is A 4.5
